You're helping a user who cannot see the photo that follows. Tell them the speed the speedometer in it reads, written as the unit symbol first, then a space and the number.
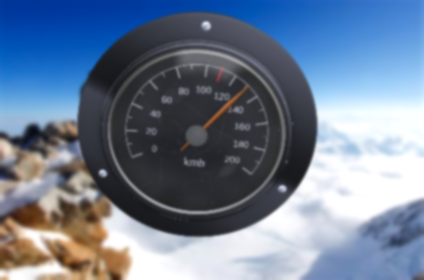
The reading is km/h 130
